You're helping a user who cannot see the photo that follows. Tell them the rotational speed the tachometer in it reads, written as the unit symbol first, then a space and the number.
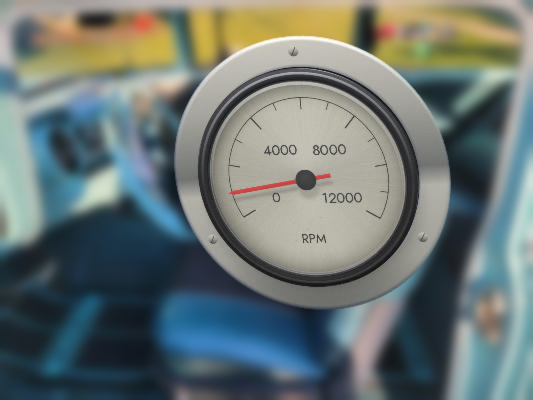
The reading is rpm 1000
